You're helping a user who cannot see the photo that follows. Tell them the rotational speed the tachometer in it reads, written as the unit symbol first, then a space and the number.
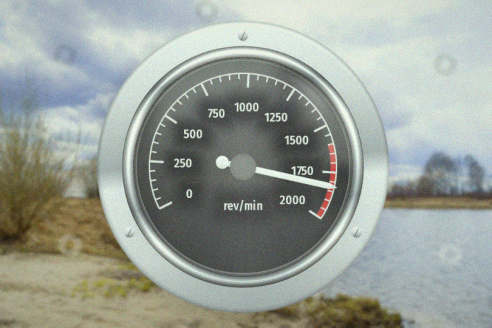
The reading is rpm 1825
